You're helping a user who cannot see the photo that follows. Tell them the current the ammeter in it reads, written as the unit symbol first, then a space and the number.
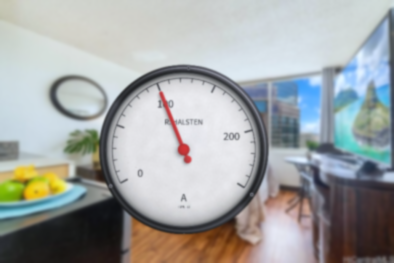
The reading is A 100
